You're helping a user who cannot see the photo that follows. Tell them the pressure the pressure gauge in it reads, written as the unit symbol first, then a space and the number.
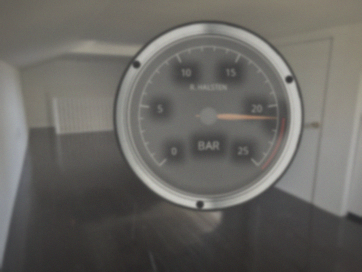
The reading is bar 21
